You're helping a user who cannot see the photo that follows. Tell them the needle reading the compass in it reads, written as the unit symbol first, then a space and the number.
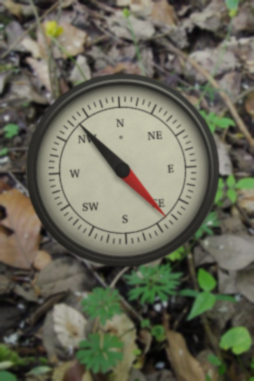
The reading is ° 140
